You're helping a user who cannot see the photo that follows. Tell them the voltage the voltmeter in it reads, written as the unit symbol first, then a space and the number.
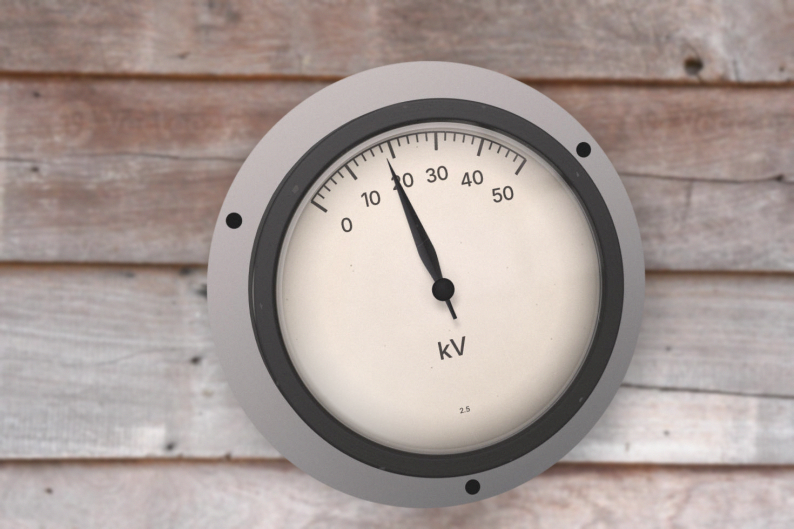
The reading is kV 18
